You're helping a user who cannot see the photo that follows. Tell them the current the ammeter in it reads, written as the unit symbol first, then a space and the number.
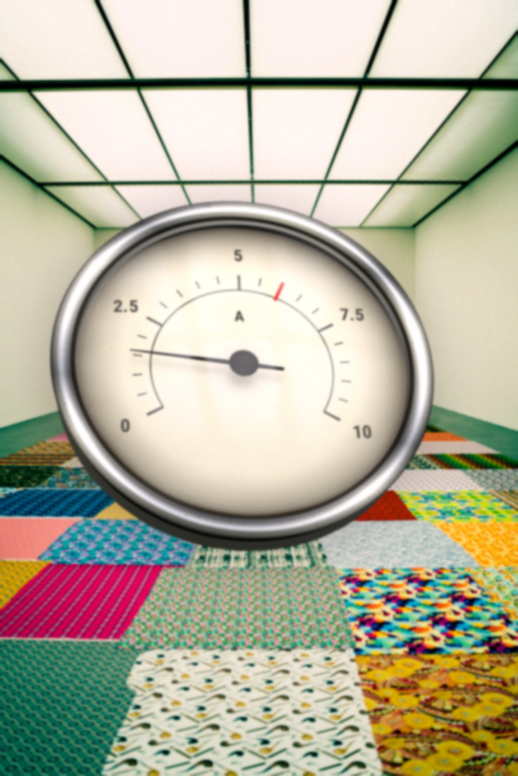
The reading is A 1.5
